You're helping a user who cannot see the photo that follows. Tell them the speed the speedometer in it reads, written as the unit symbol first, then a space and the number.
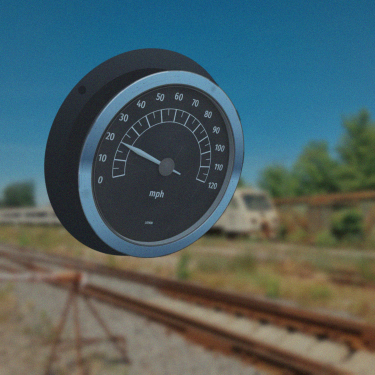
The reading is mph 20
